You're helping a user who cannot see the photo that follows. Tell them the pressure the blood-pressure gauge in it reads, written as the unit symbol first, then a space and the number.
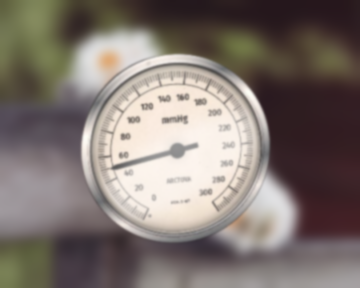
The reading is mmHg 50
